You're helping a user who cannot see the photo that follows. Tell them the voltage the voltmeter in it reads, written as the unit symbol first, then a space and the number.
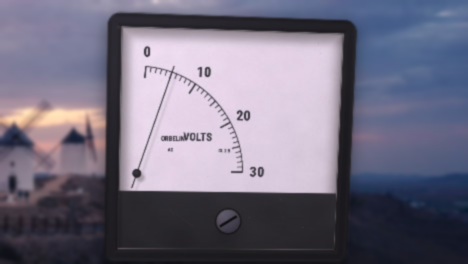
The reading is V 5
